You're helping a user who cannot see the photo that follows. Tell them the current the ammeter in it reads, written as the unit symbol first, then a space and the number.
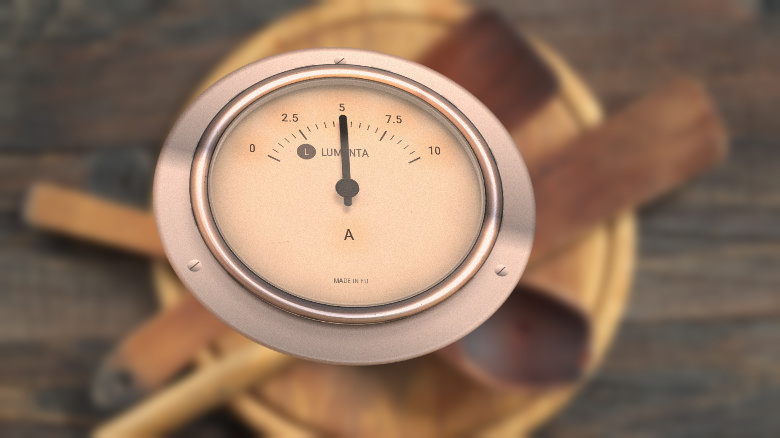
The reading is A 5
